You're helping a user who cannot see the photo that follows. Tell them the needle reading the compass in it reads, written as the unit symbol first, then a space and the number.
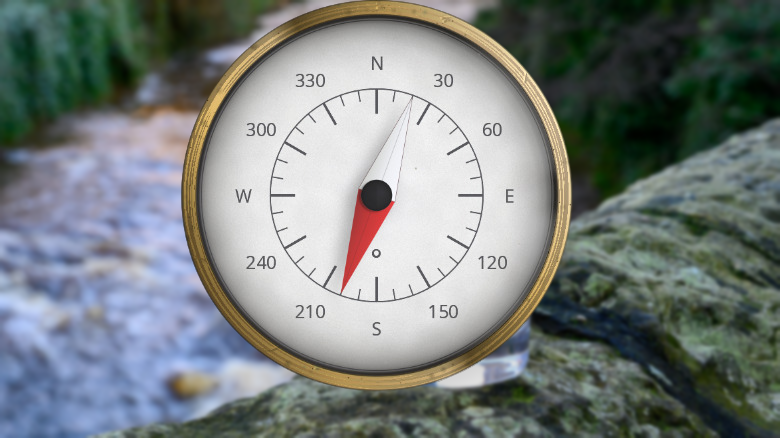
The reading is ° 200
